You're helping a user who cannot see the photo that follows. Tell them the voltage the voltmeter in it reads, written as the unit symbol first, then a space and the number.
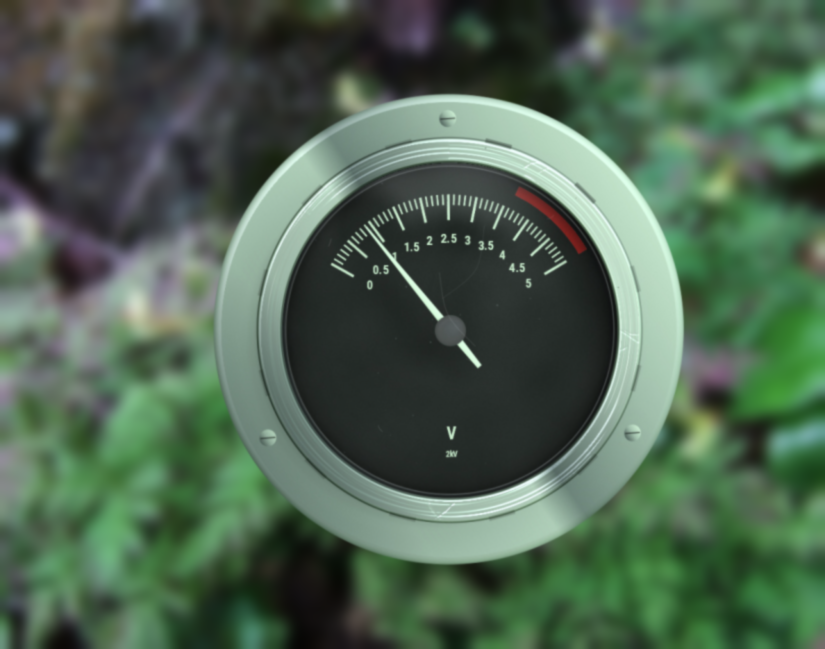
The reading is V 0.9
